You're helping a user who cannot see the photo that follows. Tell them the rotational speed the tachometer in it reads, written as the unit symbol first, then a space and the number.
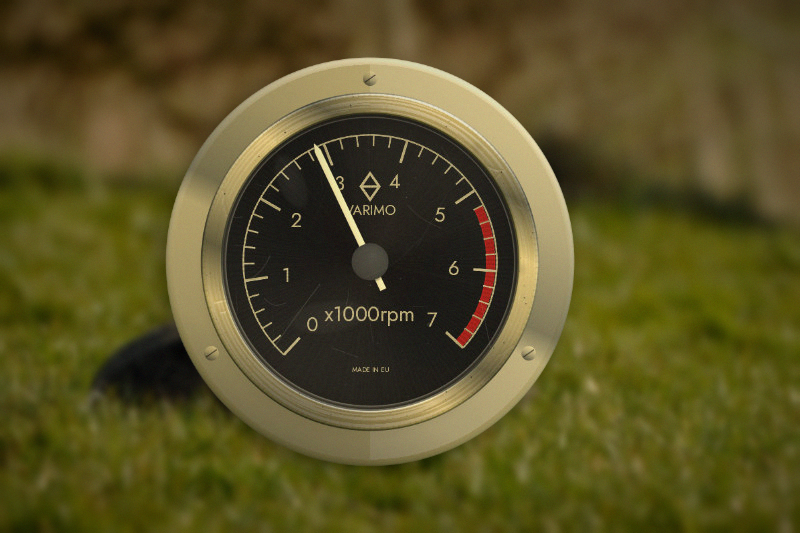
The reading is rpm 2900
